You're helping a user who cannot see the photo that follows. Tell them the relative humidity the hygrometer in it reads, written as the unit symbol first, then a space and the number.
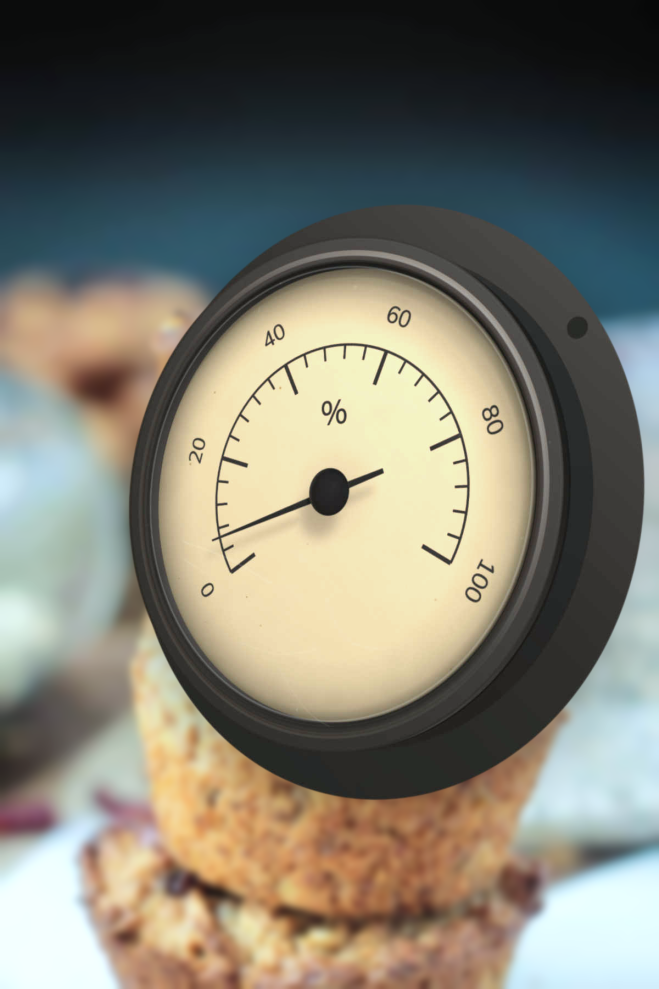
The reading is % 6
